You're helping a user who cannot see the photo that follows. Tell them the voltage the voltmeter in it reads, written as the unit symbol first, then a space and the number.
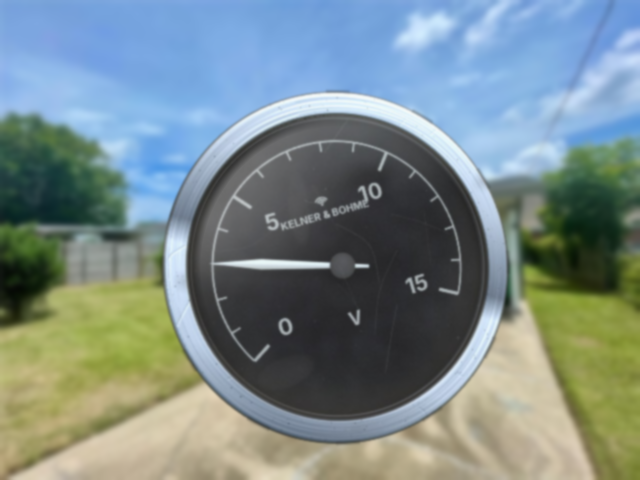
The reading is V 3
